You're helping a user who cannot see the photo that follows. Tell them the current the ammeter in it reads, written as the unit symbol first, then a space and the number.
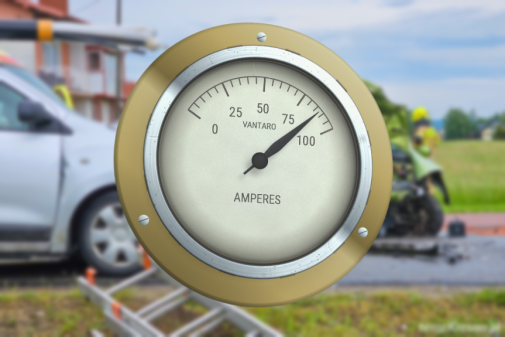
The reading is A 87.5
